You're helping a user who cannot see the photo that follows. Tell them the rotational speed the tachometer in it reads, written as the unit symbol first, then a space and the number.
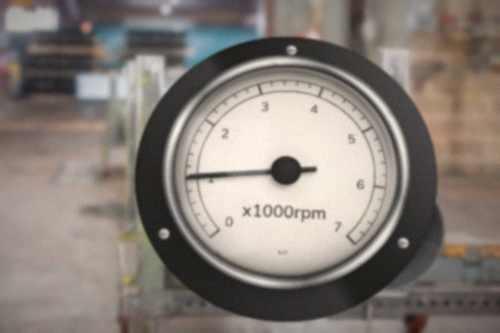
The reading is rpm 1000
